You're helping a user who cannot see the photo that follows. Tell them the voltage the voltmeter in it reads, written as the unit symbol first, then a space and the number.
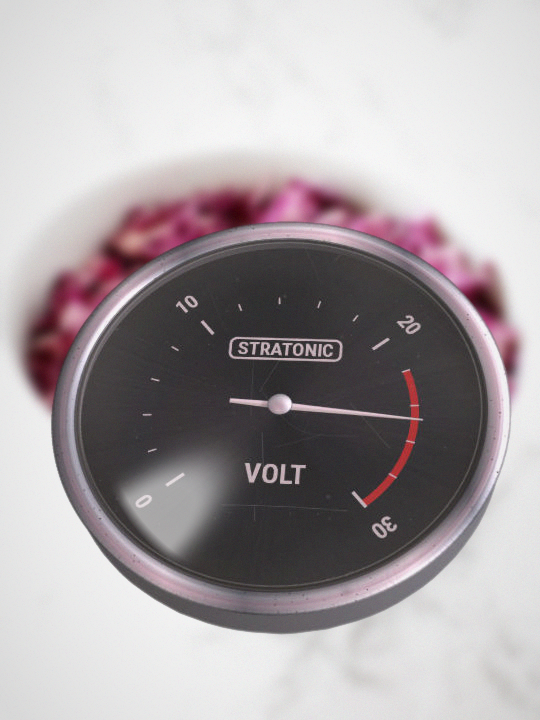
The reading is V 25
